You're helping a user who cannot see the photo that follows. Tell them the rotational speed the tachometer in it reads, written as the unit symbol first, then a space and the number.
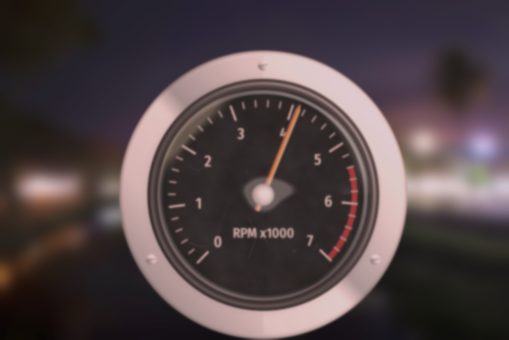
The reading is rpm 4100
